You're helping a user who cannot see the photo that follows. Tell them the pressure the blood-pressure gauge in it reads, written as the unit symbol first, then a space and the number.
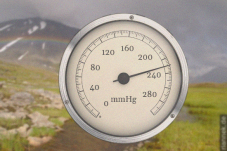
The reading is mmHg 230
